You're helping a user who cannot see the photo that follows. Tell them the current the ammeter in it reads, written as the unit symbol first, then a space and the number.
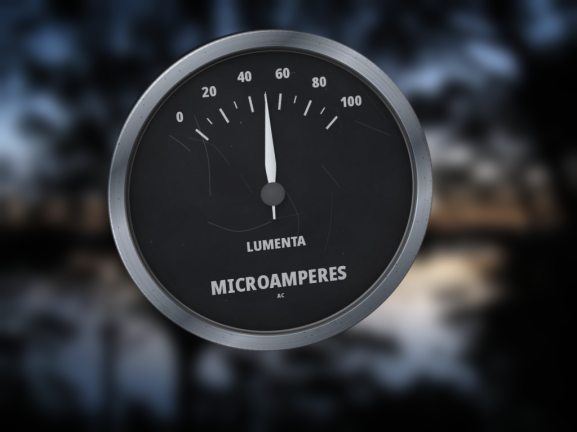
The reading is µA 50
